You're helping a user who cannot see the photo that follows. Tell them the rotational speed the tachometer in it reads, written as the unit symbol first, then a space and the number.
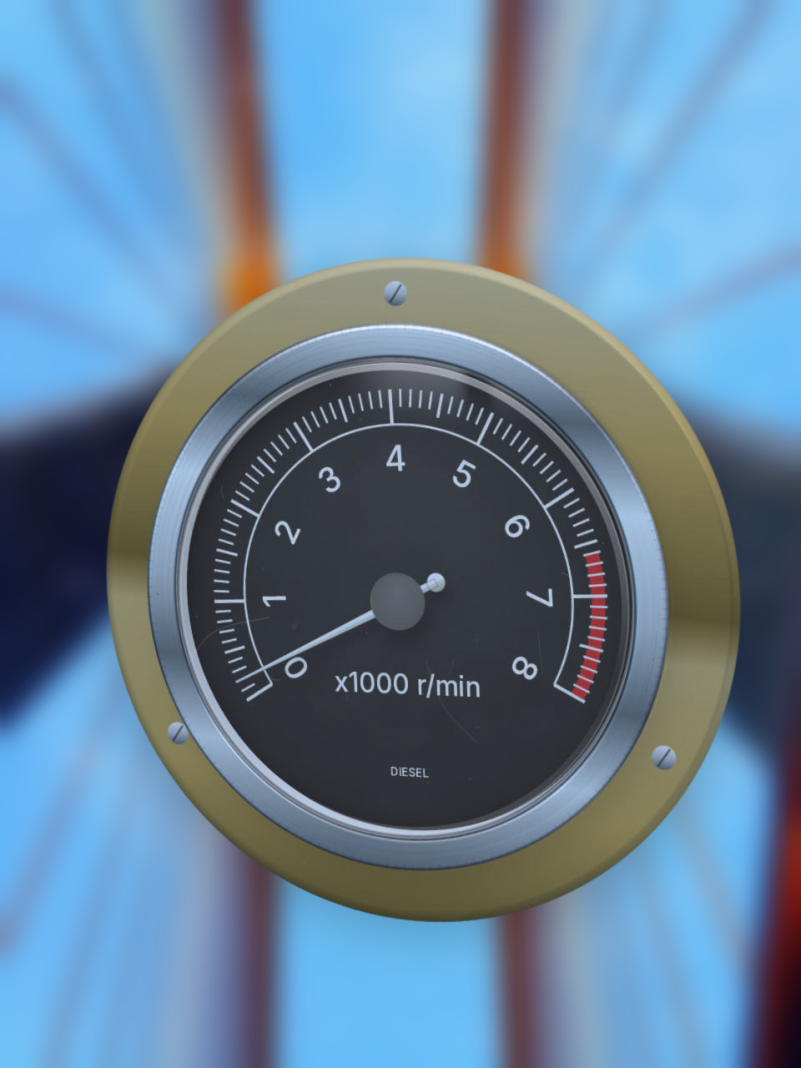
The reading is rpm 200
